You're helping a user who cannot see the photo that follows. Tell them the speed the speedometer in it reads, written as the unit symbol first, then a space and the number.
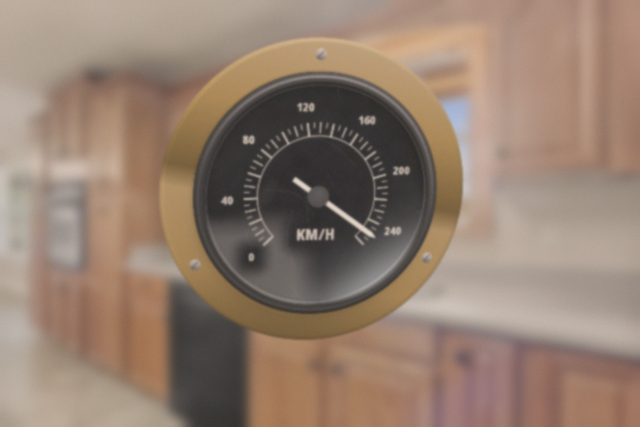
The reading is km/h 250
